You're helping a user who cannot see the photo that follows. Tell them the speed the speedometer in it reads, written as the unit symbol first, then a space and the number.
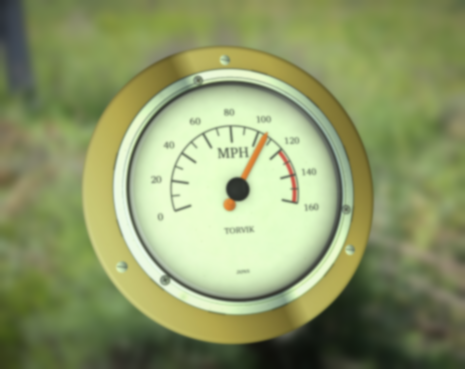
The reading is mph 105
